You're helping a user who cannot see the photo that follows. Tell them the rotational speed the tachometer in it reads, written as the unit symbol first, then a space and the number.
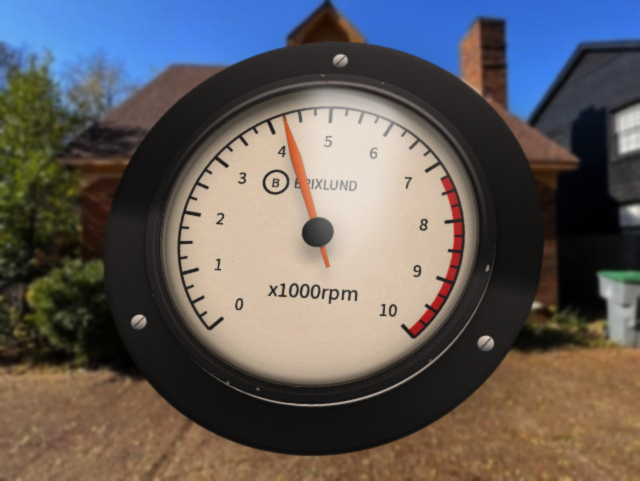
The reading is rpm 4250
